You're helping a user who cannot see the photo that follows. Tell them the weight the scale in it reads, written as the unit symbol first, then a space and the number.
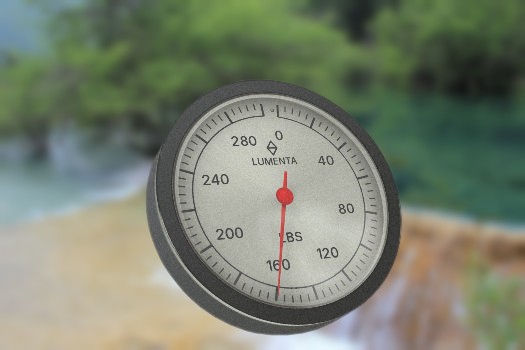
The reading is lb 160
